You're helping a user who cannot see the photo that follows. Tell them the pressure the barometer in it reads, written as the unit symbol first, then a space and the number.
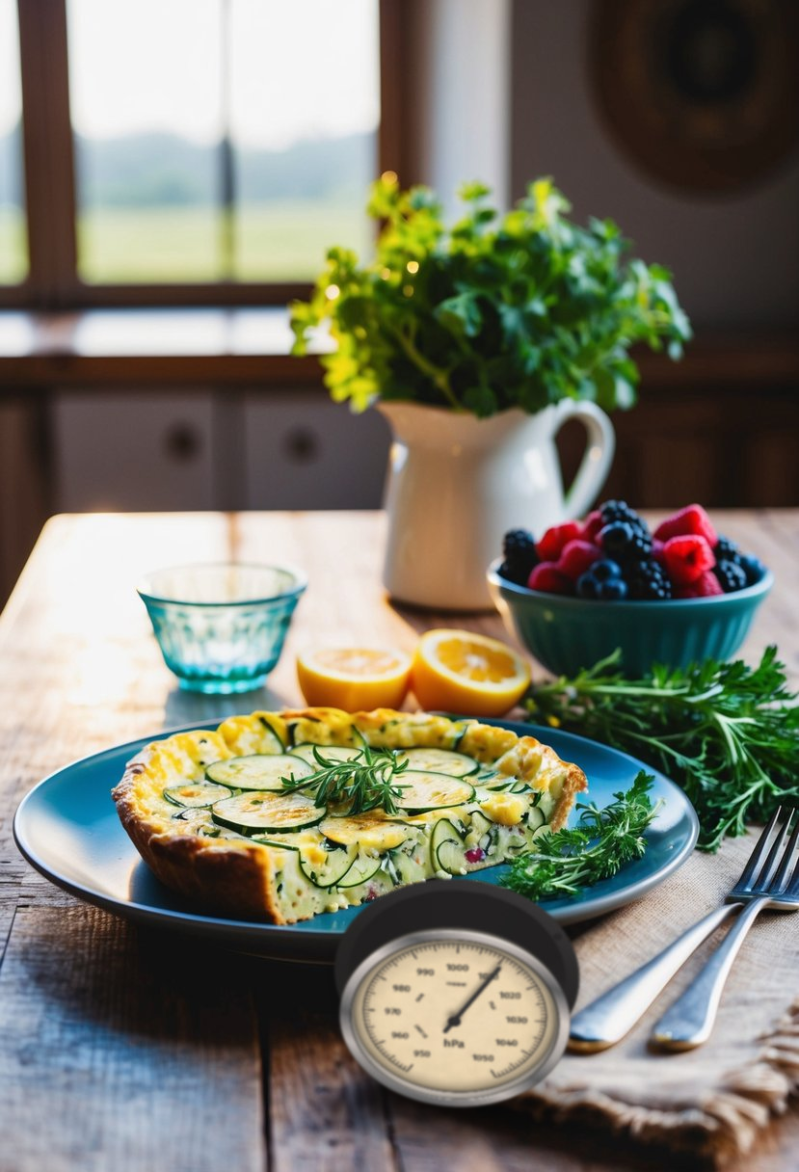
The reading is hPa 1010
